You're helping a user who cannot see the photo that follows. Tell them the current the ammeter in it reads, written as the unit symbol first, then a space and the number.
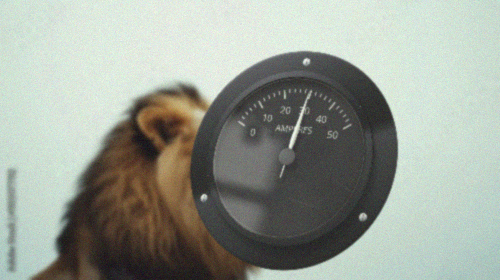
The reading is A 30
